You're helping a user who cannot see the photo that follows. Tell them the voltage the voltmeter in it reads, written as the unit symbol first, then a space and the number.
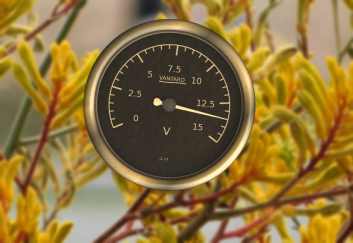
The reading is V 13.5
